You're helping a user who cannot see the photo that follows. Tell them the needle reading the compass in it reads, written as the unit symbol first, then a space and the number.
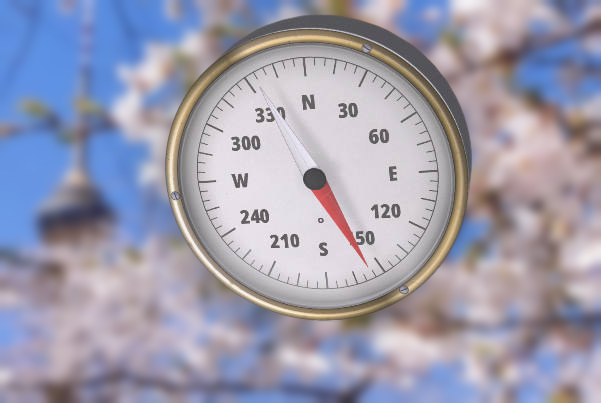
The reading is ° 155
